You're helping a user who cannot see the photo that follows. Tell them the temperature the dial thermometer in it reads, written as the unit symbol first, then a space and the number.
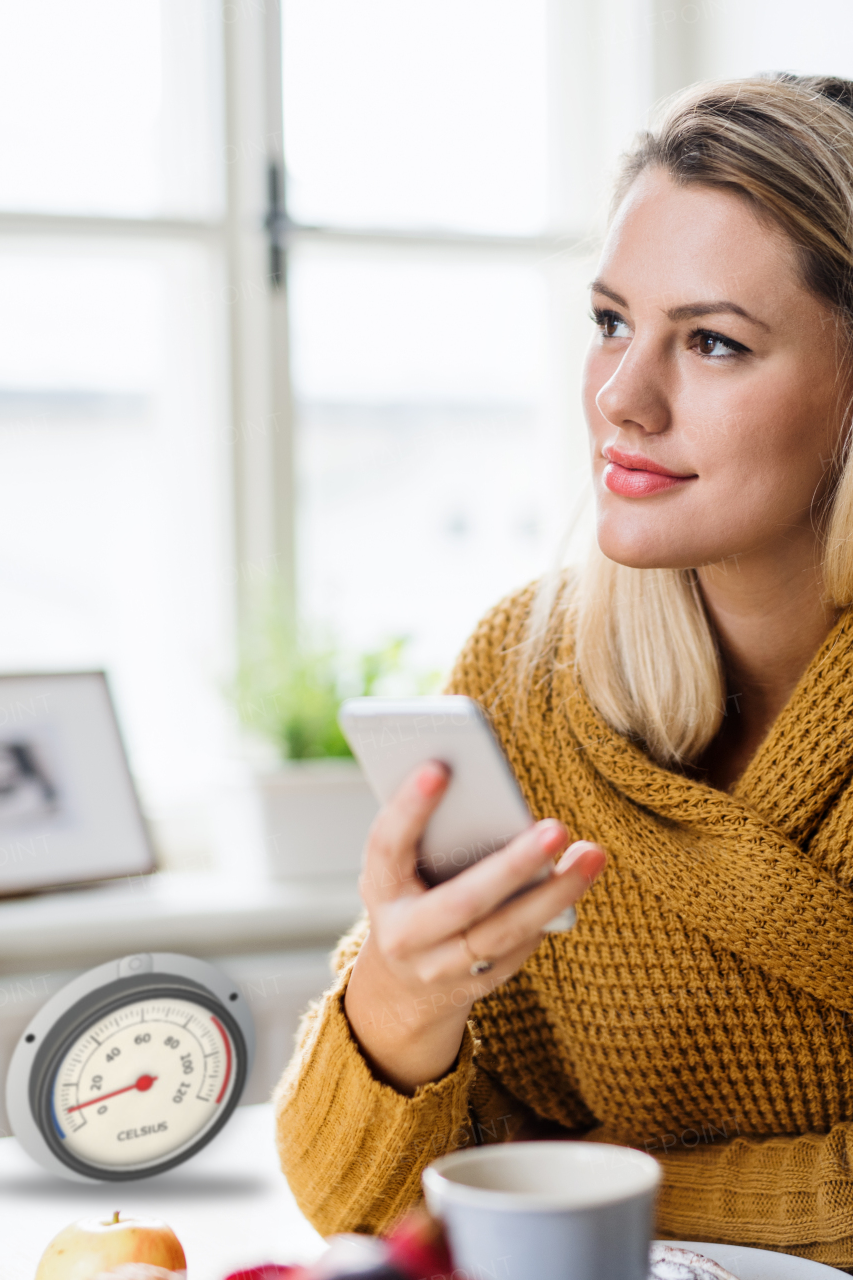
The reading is °C 10
